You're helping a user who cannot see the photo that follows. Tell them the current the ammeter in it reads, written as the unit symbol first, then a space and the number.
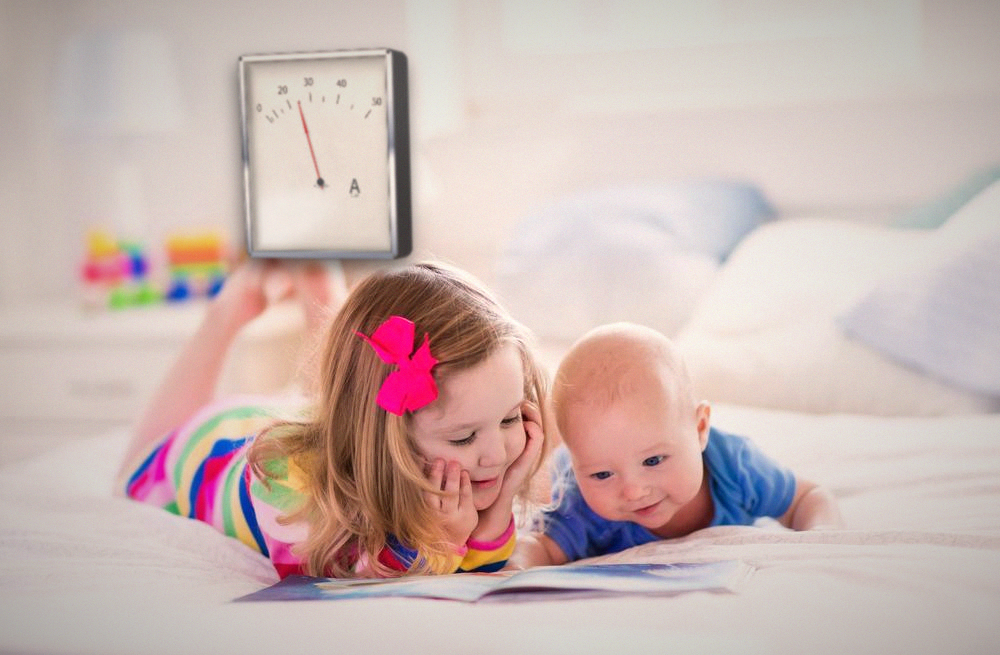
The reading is A 25
